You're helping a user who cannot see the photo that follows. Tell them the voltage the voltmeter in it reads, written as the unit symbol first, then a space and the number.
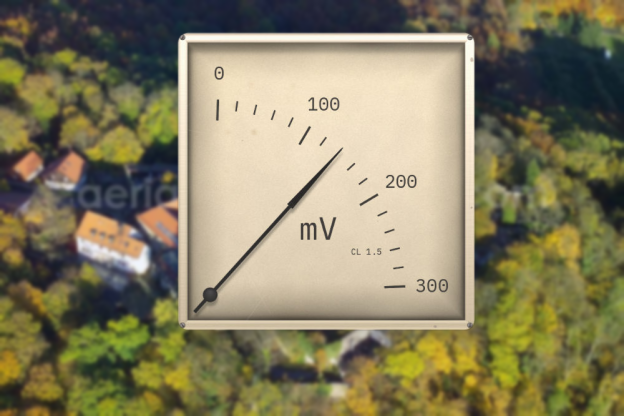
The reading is mV 140
